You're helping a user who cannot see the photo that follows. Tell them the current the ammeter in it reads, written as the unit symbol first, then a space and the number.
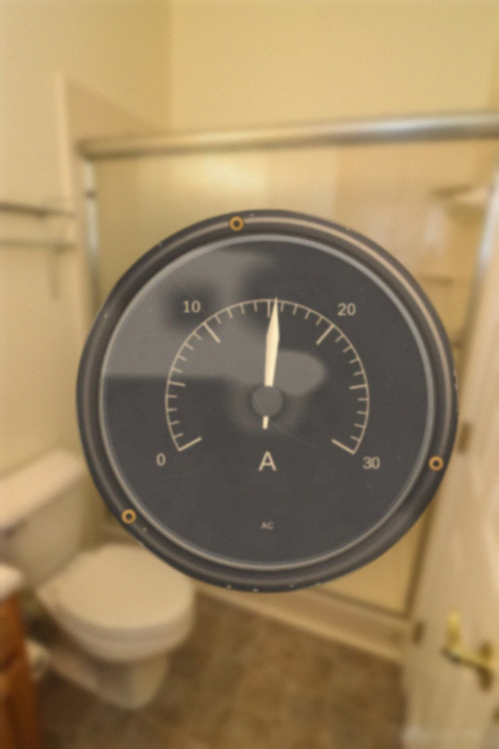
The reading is A 15.5
